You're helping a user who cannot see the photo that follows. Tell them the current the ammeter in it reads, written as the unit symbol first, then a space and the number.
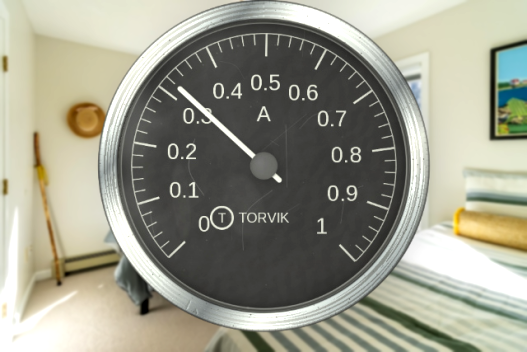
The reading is A 0.32
